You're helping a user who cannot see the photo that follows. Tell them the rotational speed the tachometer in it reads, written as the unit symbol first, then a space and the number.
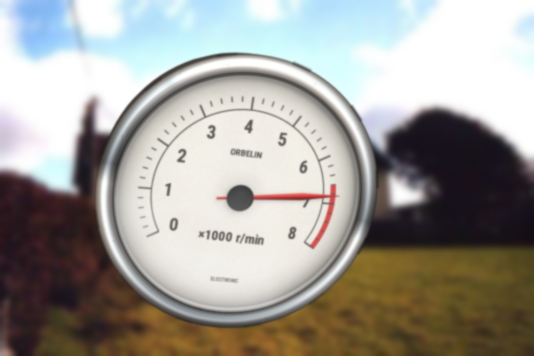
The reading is rpm 6800
